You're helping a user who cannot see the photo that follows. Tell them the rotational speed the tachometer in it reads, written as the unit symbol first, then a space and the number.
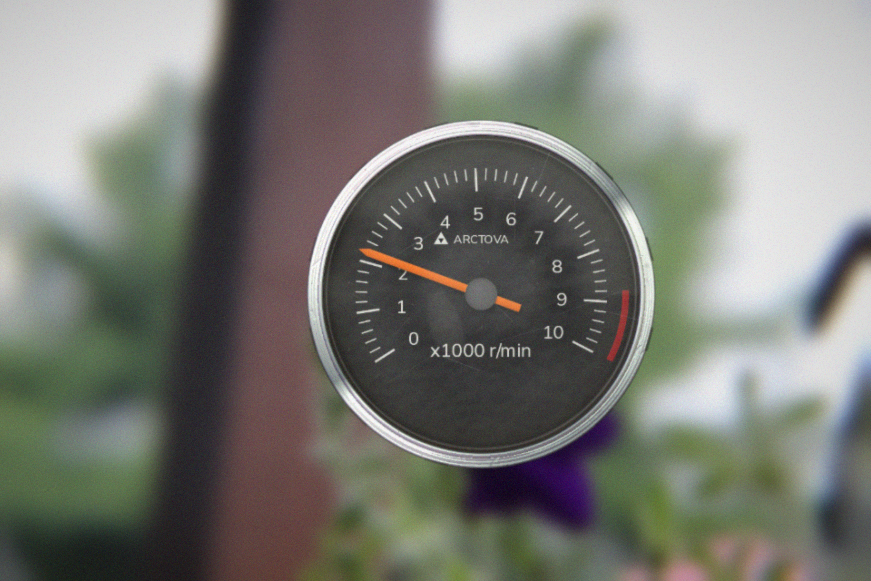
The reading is rpm 2200
